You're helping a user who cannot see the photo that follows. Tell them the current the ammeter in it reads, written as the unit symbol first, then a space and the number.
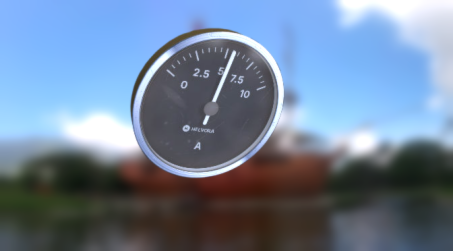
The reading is A 5.5
